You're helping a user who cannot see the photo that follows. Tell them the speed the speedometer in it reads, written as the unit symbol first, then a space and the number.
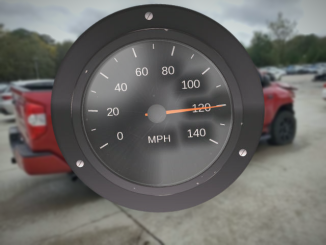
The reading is mph 120
